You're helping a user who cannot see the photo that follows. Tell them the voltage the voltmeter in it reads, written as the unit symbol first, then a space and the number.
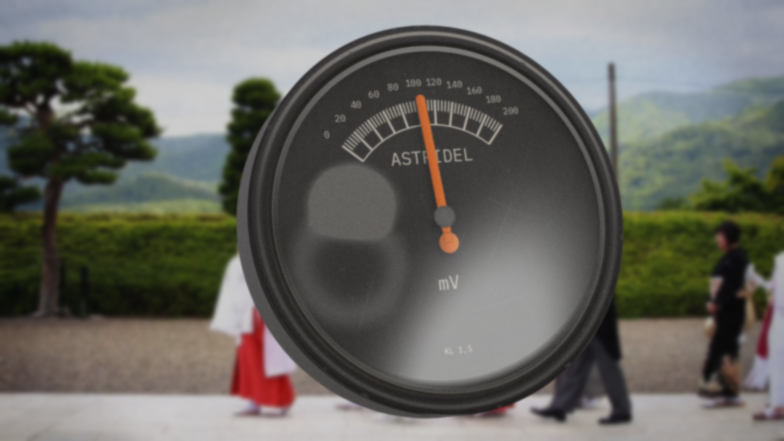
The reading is mV 100
